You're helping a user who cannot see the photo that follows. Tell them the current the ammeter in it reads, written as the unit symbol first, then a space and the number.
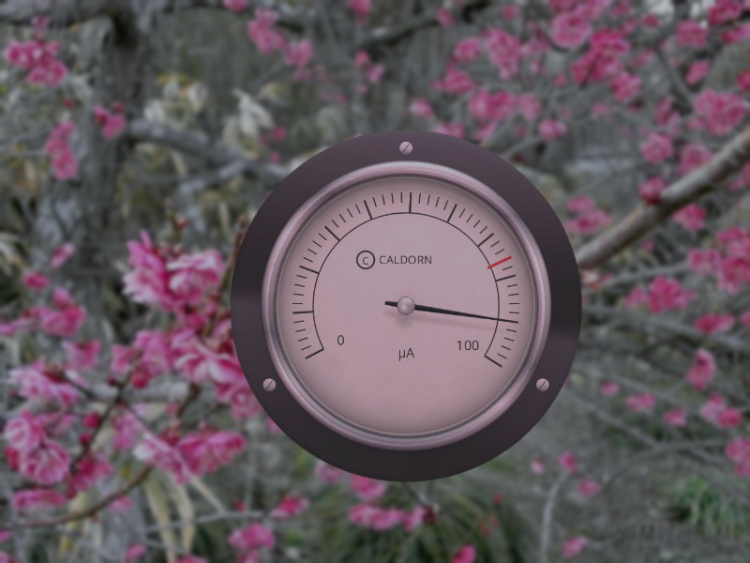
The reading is µA 90
